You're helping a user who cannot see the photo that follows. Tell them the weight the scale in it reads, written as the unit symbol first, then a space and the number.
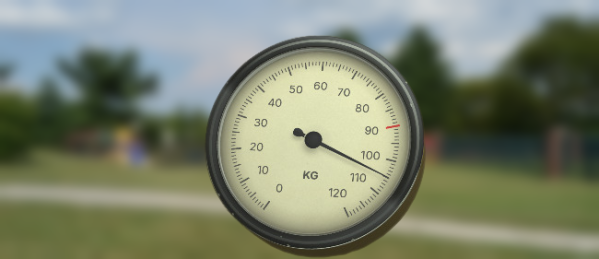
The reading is kg 105
